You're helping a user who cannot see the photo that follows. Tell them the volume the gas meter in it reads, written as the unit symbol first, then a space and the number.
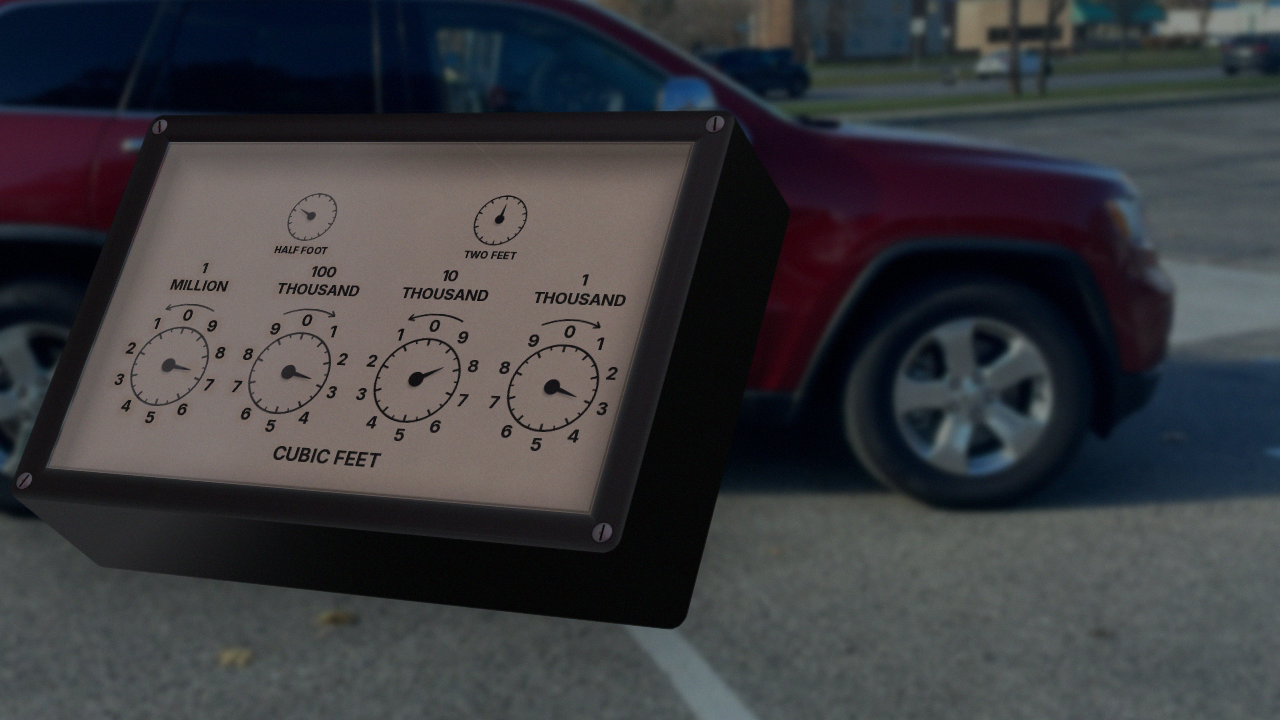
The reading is ft³ 728300
